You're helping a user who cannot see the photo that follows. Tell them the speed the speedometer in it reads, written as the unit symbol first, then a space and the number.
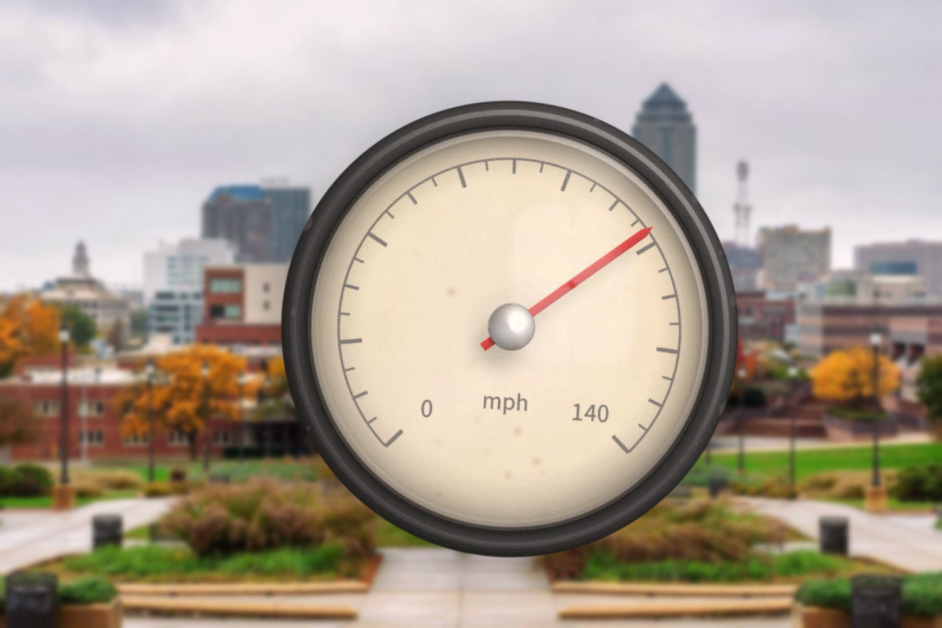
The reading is mph 97.5
